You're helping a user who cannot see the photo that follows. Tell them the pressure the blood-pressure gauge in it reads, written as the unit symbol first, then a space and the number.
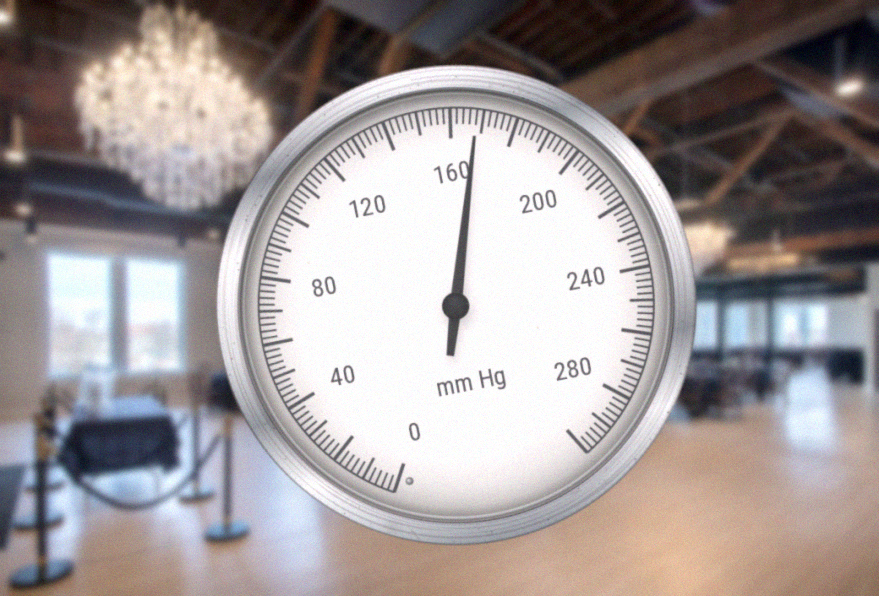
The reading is mmHg 168
